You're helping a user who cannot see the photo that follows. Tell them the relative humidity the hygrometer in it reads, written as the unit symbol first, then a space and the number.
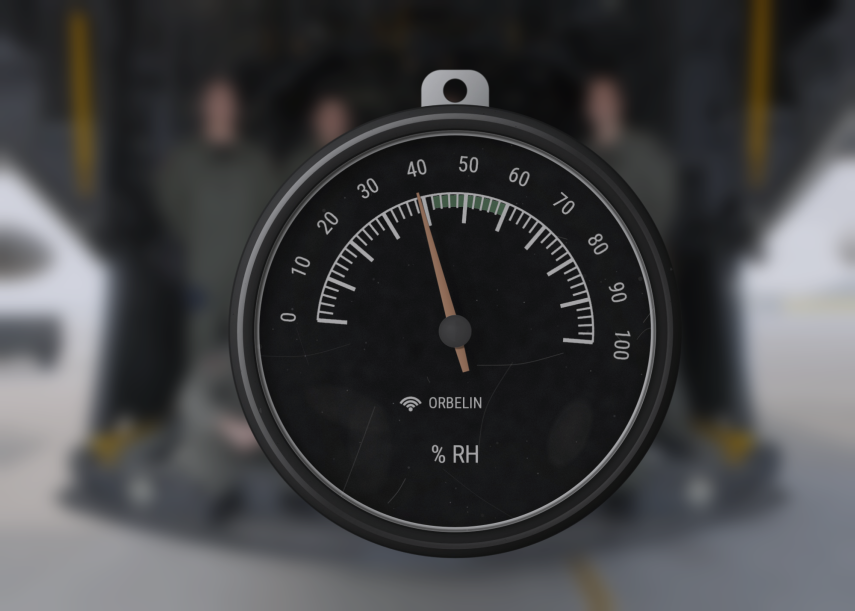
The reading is % 39
